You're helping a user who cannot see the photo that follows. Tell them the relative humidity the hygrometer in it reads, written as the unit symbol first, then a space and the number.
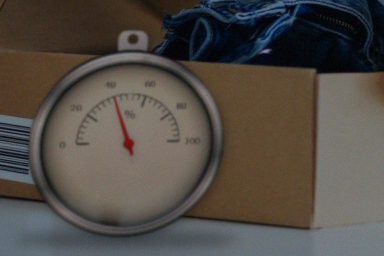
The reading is % 40
